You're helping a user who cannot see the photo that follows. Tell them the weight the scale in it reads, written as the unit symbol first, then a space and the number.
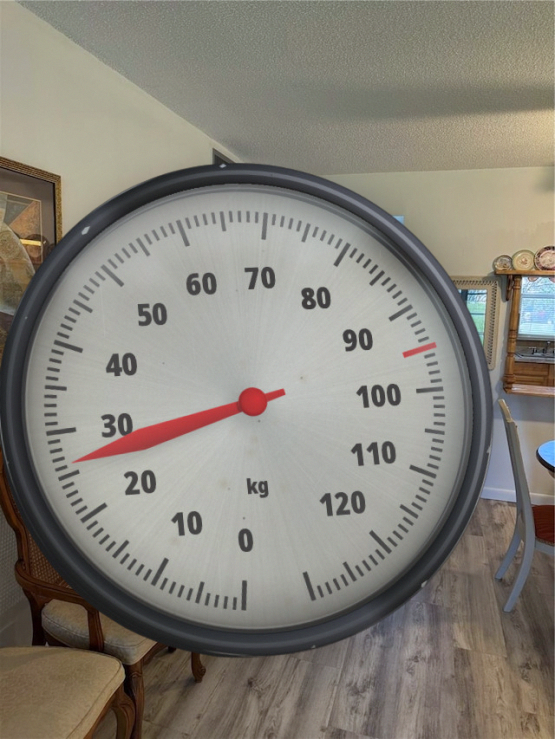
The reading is kg 26
